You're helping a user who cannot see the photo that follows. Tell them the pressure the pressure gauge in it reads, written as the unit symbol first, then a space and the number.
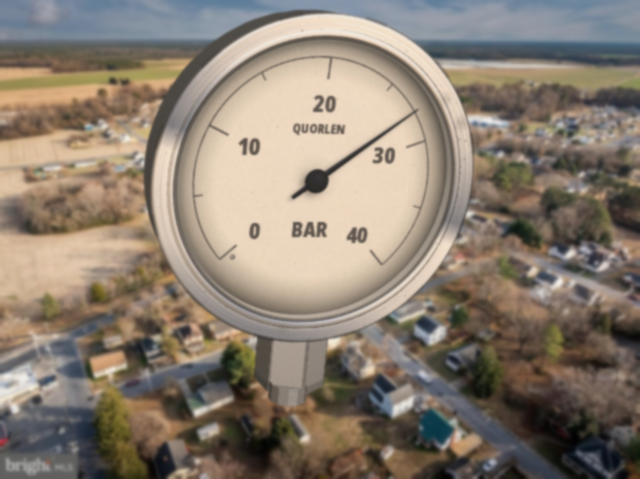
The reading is bar 27.5
